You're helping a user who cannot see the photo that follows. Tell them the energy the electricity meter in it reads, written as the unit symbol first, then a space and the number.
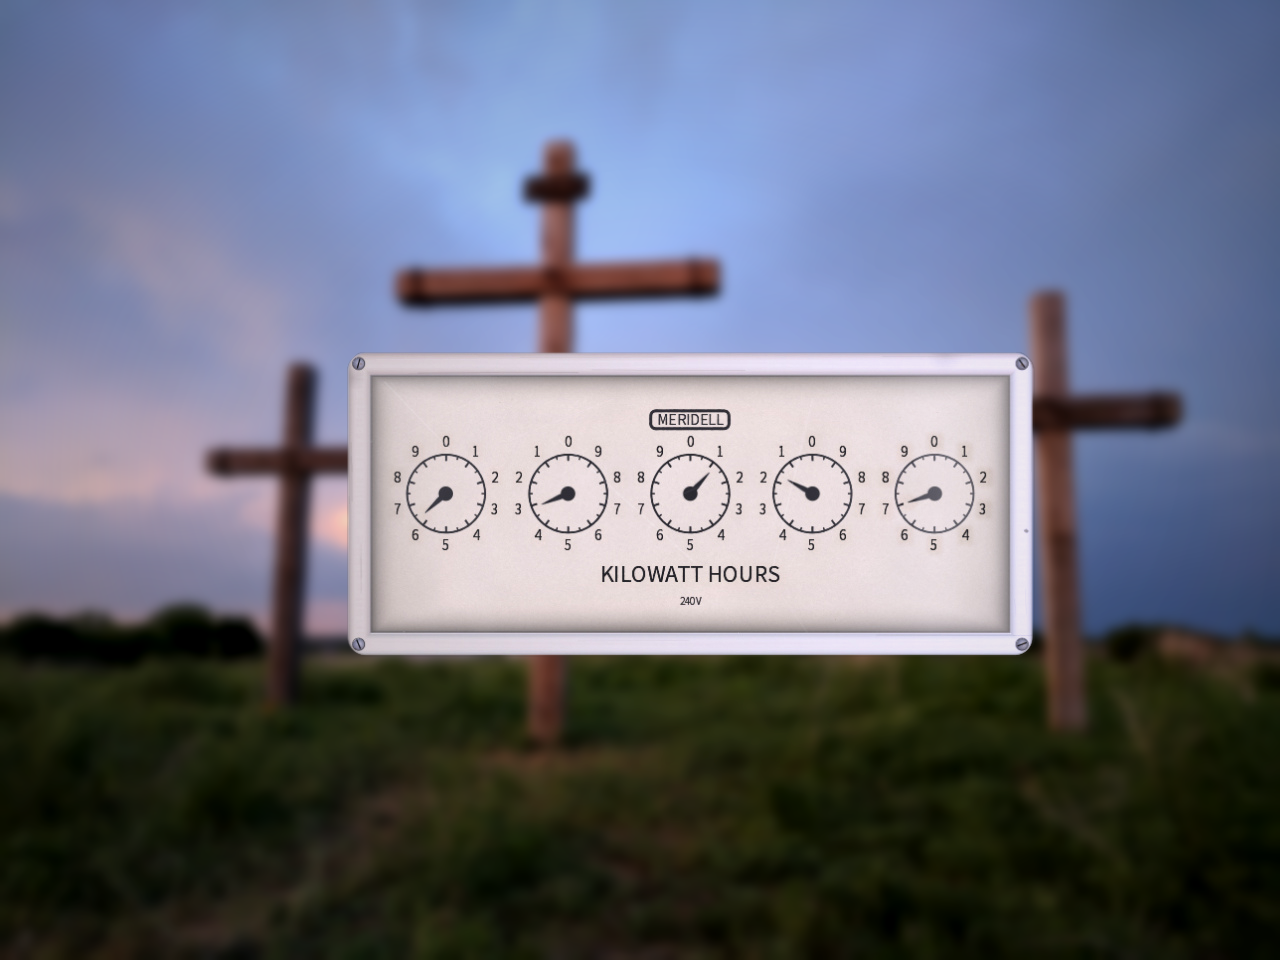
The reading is kWh 63117
